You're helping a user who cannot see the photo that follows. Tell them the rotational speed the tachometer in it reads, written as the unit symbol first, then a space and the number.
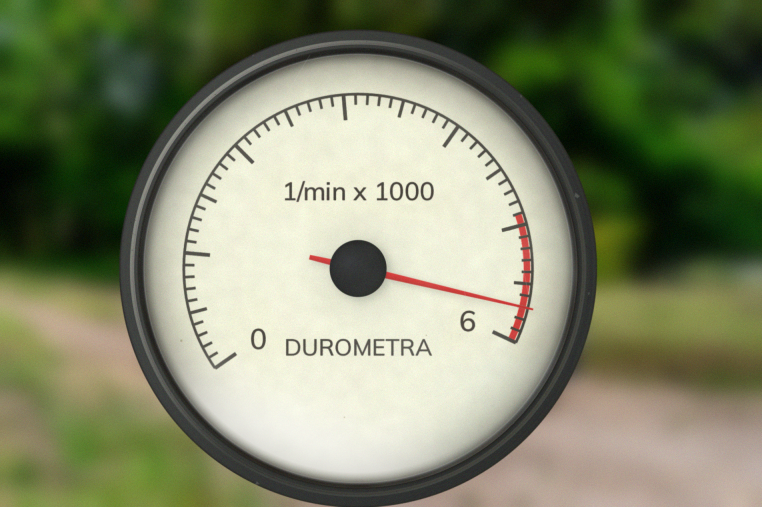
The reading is rpm 5700
